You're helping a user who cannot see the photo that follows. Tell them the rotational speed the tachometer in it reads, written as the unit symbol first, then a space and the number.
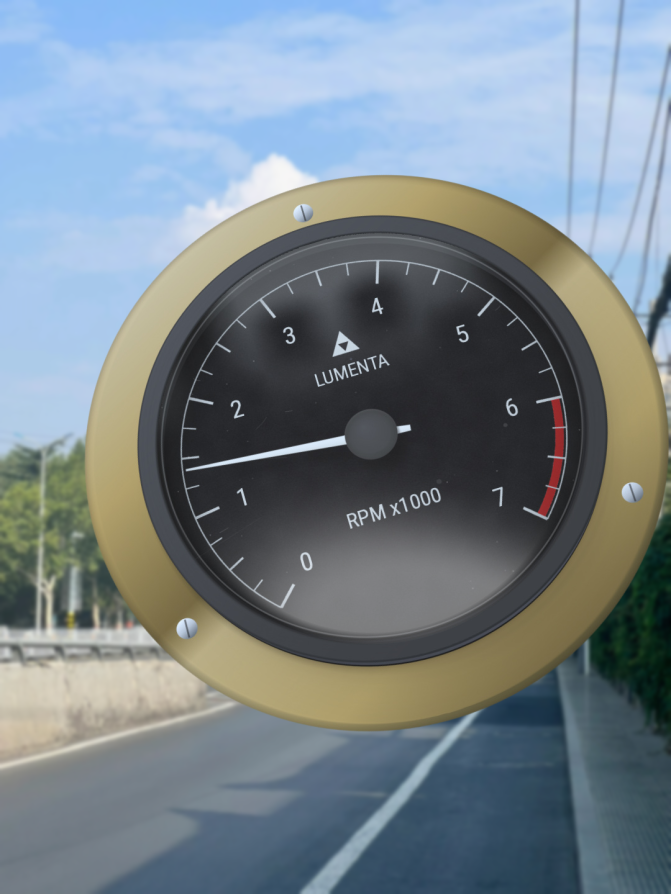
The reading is rpm 1375
